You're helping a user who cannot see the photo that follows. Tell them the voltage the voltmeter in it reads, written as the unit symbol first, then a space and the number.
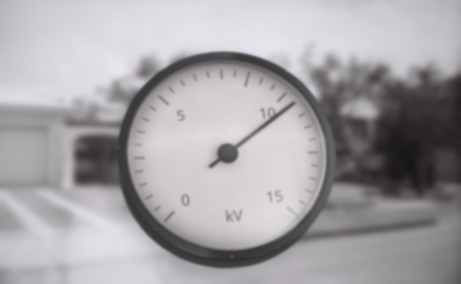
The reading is kV 10.5
